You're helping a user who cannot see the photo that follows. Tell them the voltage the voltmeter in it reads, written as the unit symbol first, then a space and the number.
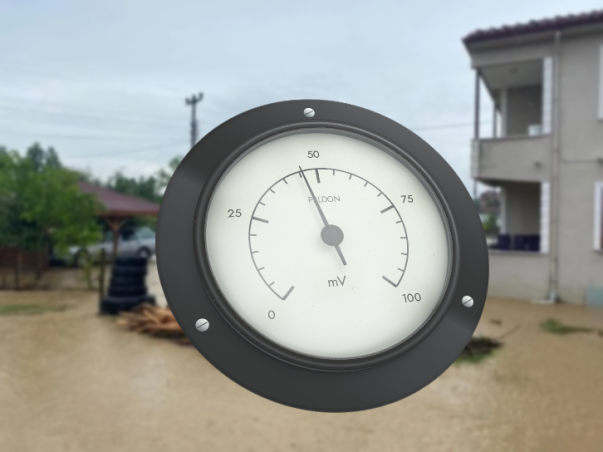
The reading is mV 45
